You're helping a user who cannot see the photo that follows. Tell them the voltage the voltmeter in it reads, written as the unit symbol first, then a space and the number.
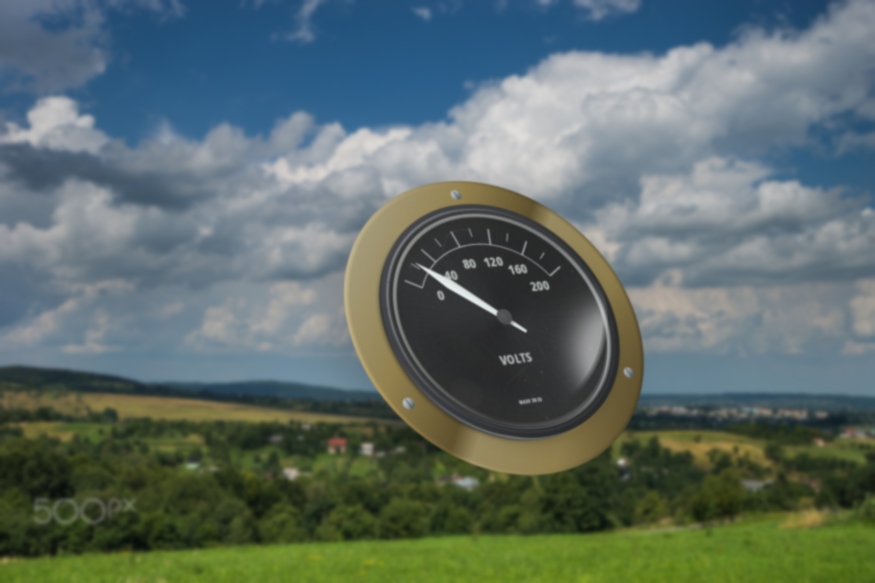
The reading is V 20
